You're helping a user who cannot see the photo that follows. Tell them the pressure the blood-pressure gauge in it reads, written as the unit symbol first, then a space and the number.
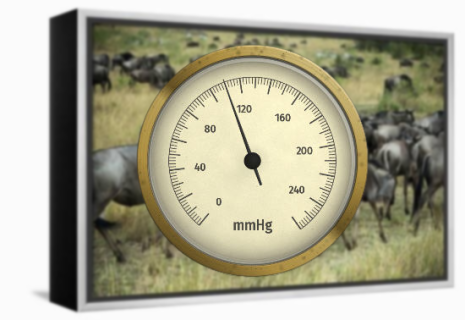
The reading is mmHg 110
